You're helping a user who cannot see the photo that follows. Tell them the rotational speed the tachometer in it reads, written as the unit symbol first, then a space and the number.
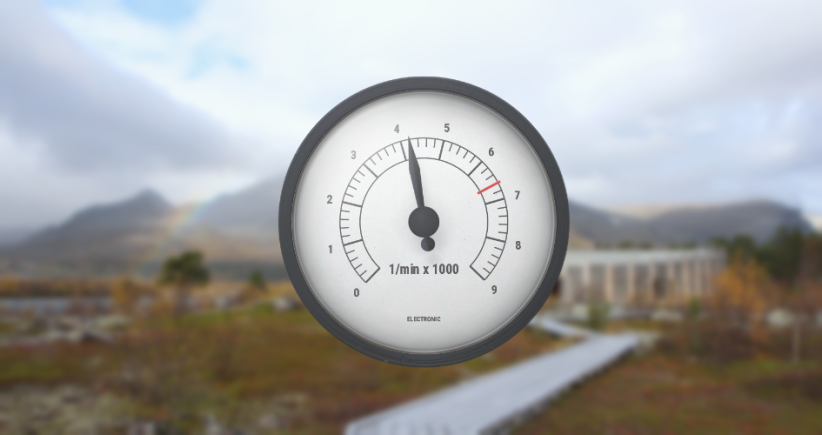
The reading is rpm 4200
